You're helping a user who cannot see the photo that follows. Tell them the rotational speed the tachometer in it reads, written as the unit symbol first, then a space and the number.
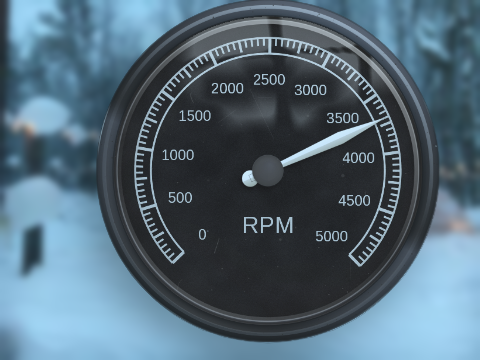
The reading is rpm 3700
